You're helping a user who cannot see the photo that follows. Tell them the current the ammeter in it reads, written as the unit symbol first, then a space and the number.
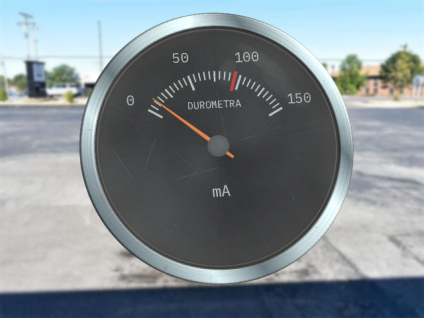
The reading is mA 10
